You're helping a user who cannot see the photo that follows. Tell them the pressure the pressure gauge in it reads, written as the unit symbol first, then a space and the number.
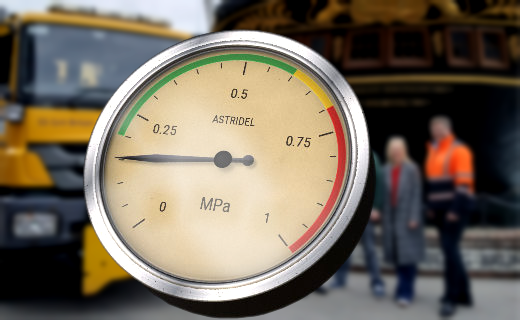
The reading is MPa 0.15
